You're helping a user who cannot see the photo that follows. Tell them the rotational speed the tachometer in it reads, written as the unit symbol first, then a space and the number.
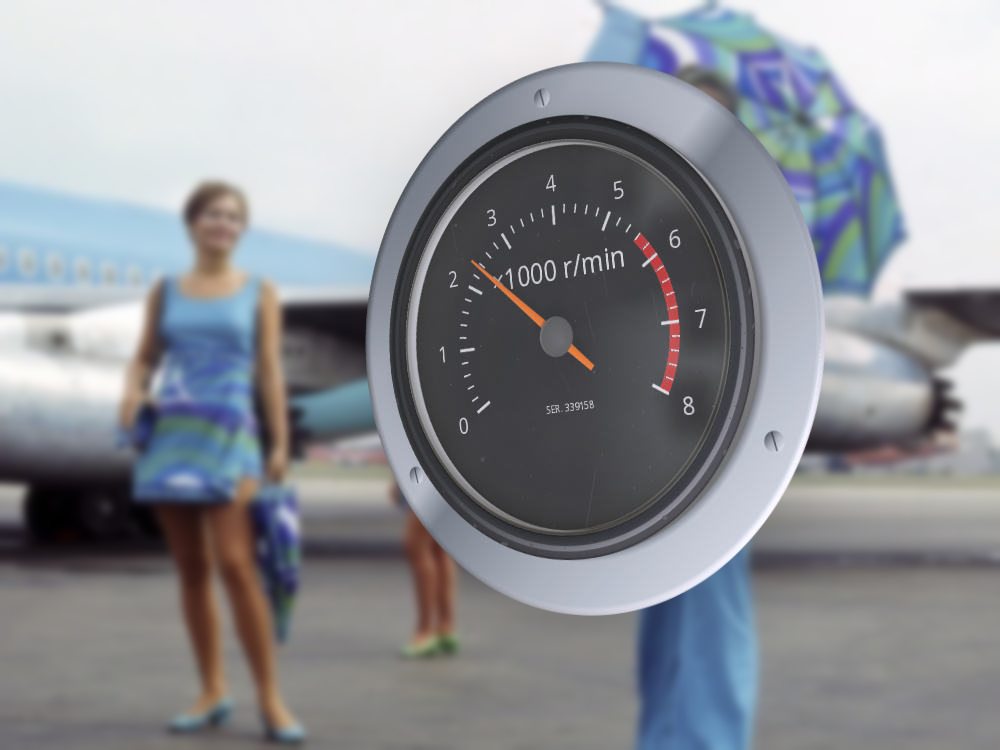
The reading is rpm 2400
